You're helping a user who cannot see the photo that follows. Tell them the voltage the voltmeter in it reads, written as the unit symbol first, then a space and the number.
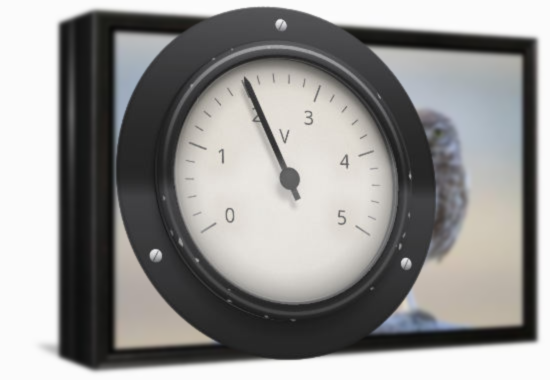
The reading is V 2
